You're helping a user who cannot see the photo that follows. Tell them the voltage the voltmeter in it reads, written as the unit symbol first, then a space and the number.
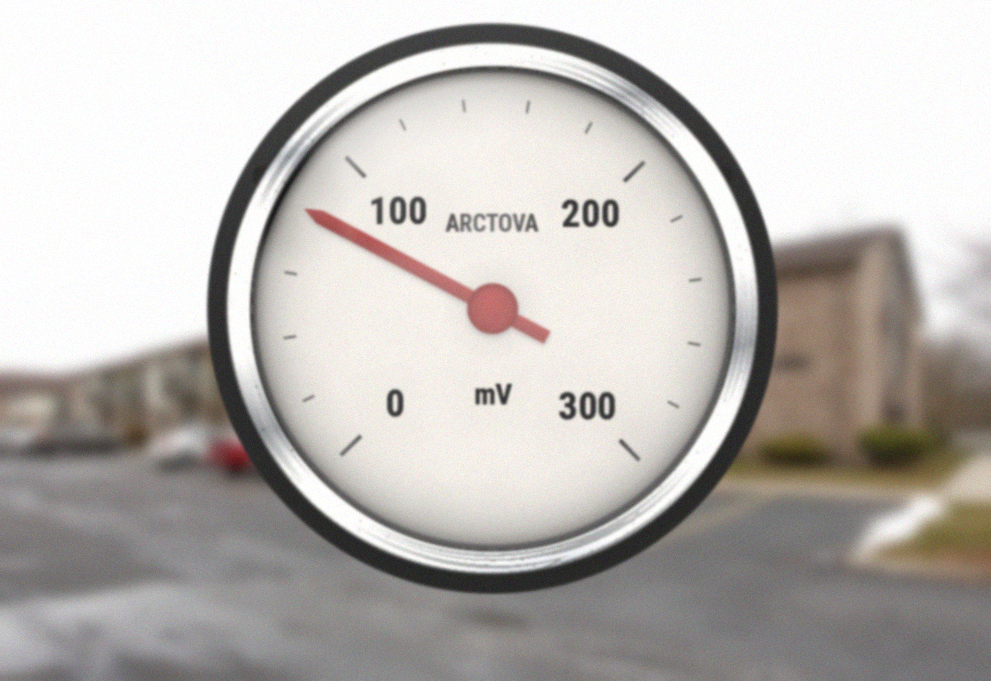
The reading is mV 80
